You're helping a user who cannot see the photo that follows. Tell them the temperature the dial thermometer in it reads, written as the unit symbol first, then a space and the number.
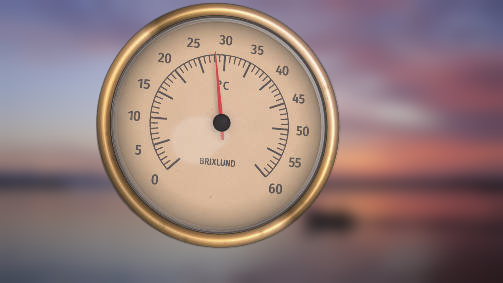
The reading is °C 28
